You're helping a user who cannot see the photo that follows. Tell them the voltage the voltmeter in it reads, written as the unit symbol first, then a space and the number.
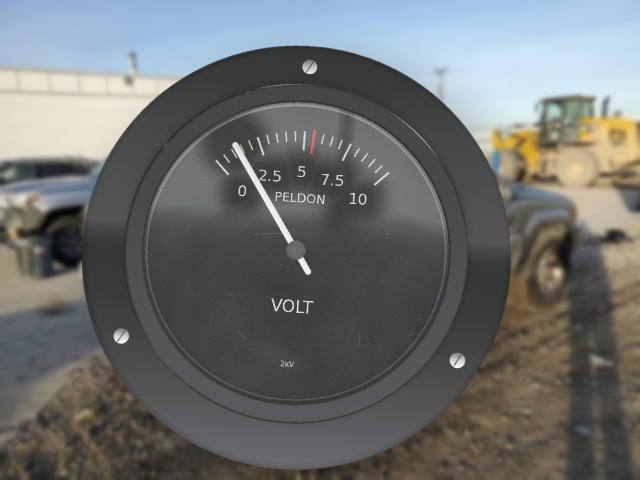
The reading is V 1.25
